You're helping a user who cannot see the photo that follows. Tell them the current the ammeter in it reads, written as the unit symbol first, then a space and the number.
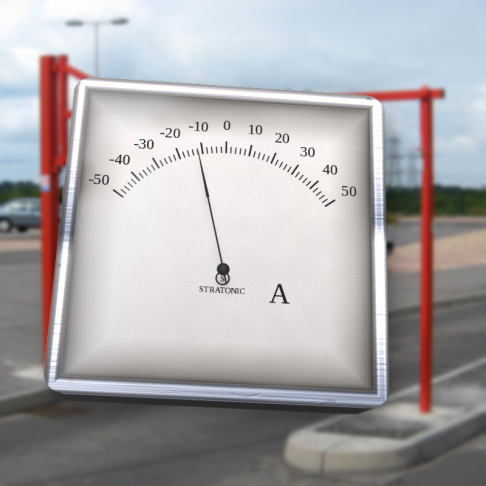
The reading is A -12
